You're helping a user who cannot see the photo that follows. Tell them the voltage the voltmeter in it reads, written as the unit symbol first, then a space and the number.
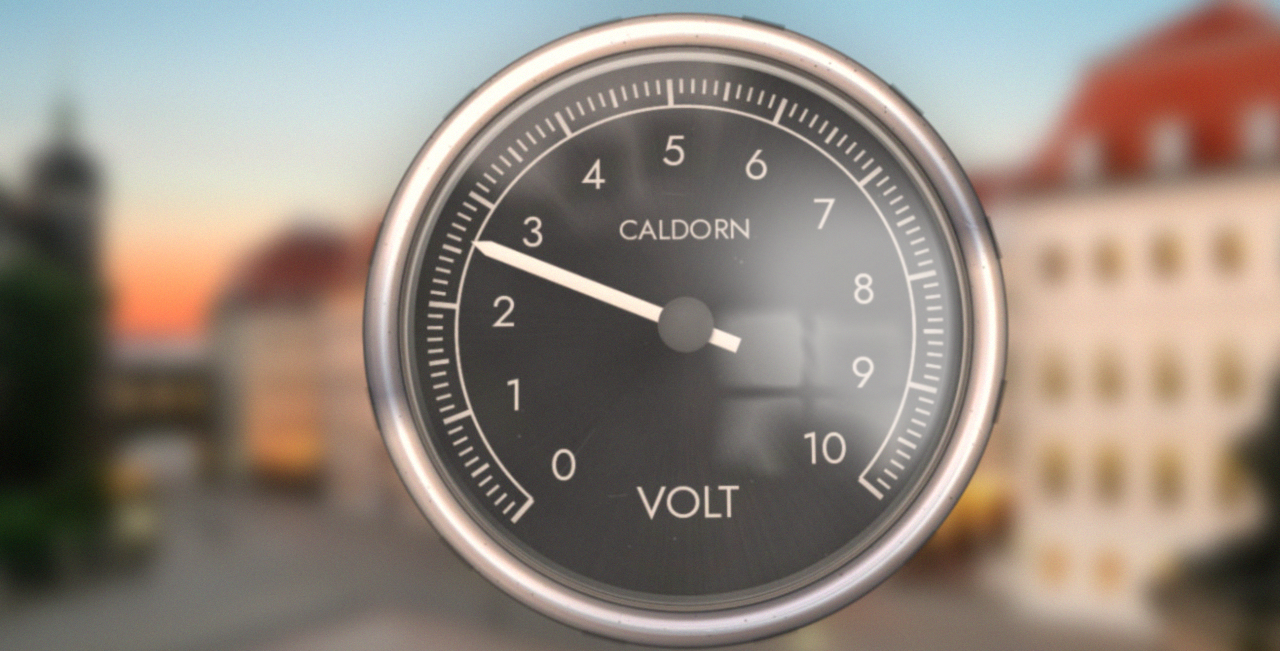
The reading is V 2.6
